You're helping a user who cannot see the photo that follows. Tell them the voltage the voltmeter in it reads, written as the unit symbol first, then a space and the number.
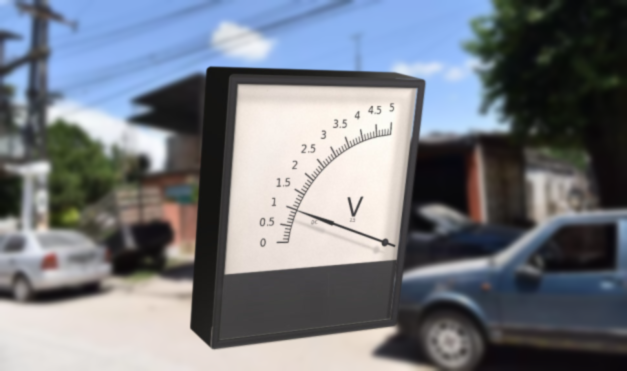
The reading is V 1
